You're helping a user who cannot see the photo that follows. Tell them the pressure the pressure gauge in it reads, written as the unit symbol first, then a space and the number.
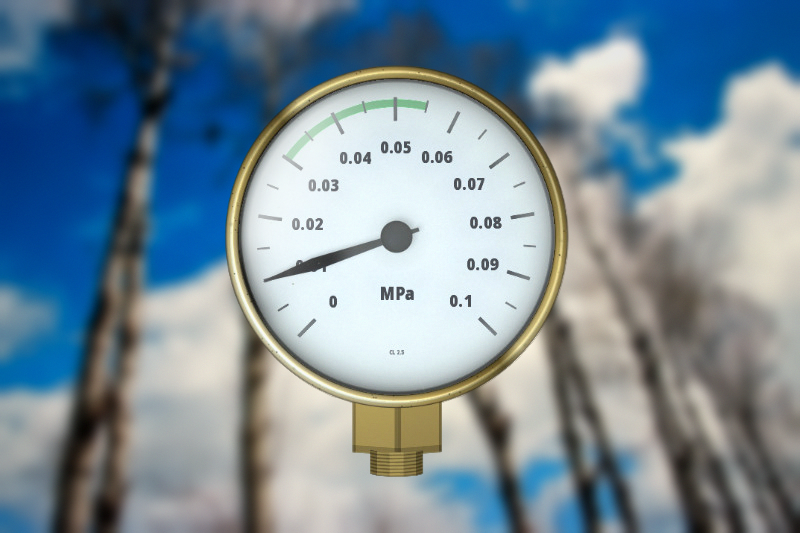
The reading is MPa 0.01
